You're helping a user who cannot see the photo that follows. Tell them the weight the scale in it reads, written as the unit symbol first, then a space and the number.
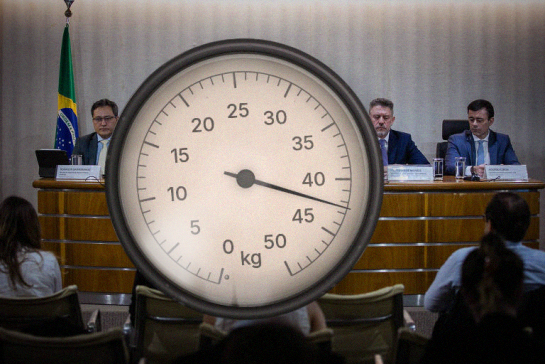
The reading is kg 42.5
